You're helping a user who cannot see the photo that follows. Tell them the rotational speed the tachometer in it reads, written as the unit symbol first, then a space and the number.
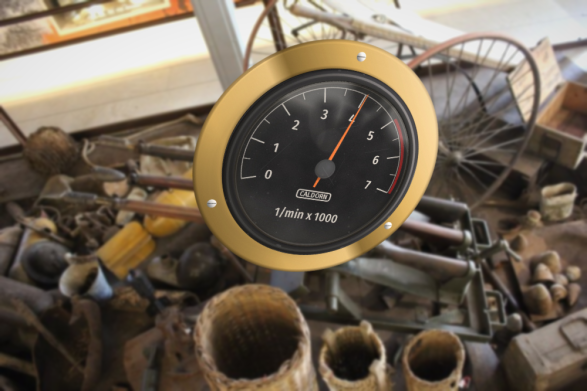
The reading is rpm 4000
